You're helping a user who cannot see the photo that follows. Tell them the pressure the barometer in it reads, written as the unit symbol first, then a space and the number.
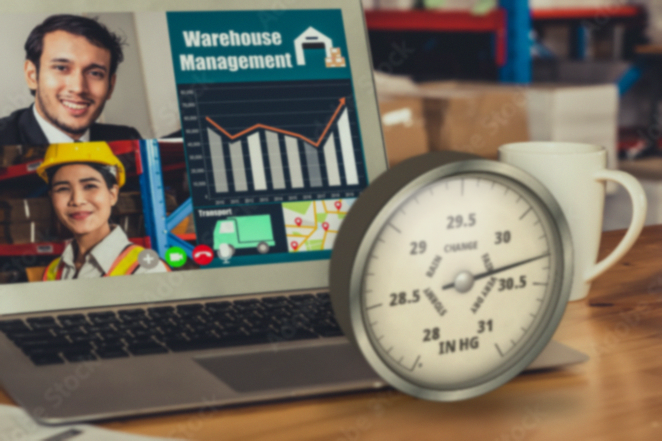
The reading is inHg 30.3
